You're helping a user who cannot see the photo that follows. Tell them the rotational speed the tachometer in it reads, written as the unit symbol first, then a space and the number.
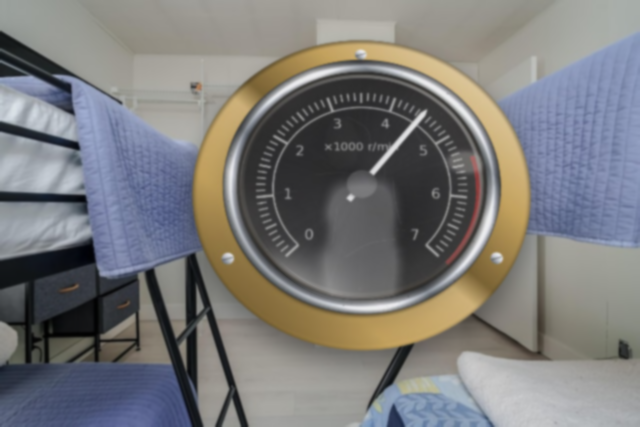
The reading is rpm 4500
